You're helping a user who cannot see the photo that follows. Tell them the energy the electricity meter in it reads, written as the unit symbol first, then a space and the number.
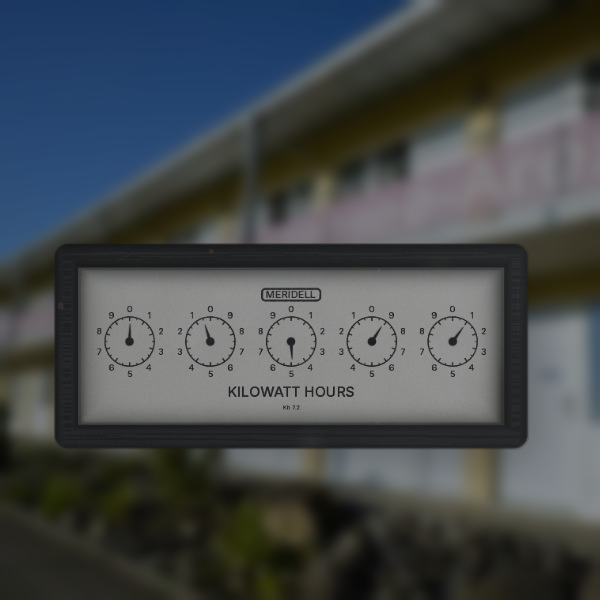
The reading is kWh 491
